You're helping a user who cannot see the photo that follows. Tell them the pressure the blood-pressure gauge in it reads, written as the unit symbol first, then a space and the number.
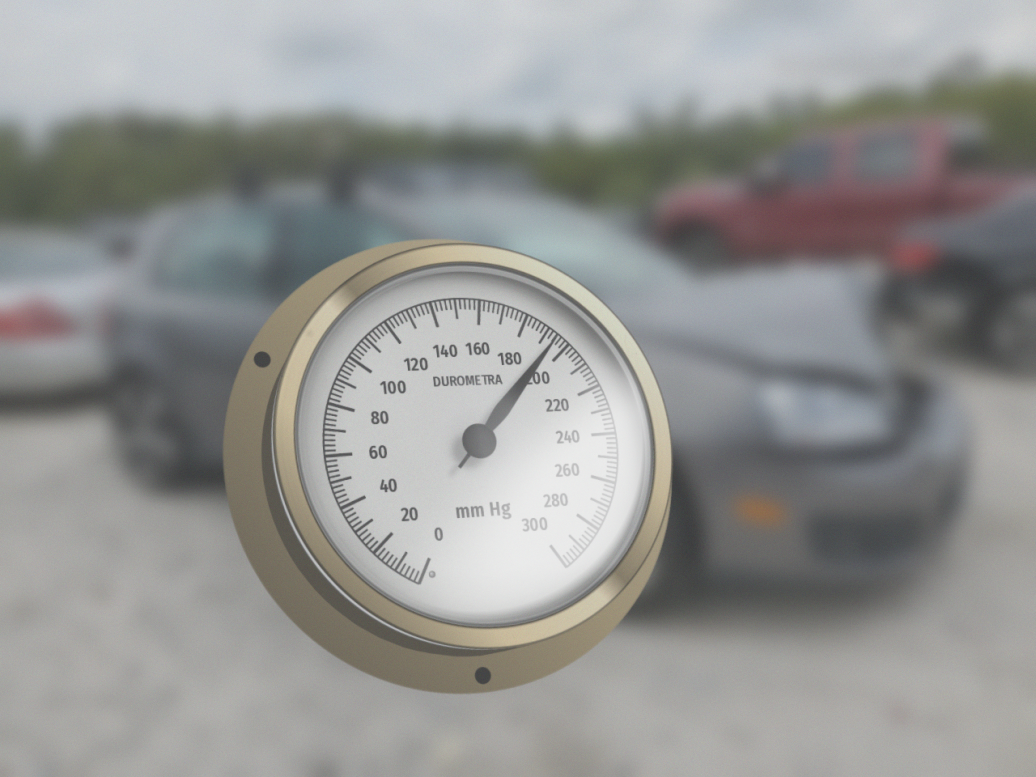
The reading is mmHg 194
